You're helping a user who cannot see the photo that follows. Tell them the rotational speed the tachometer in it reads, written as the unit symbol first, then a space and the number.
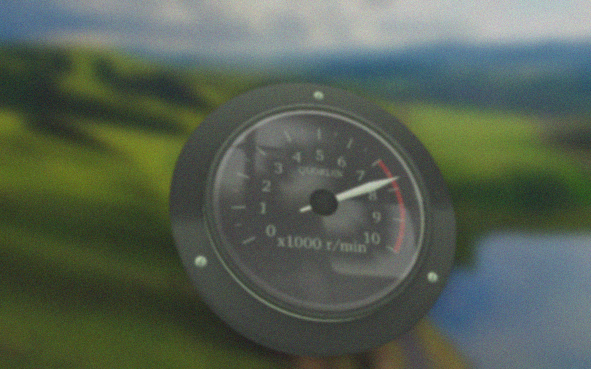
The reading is rpm 7750
